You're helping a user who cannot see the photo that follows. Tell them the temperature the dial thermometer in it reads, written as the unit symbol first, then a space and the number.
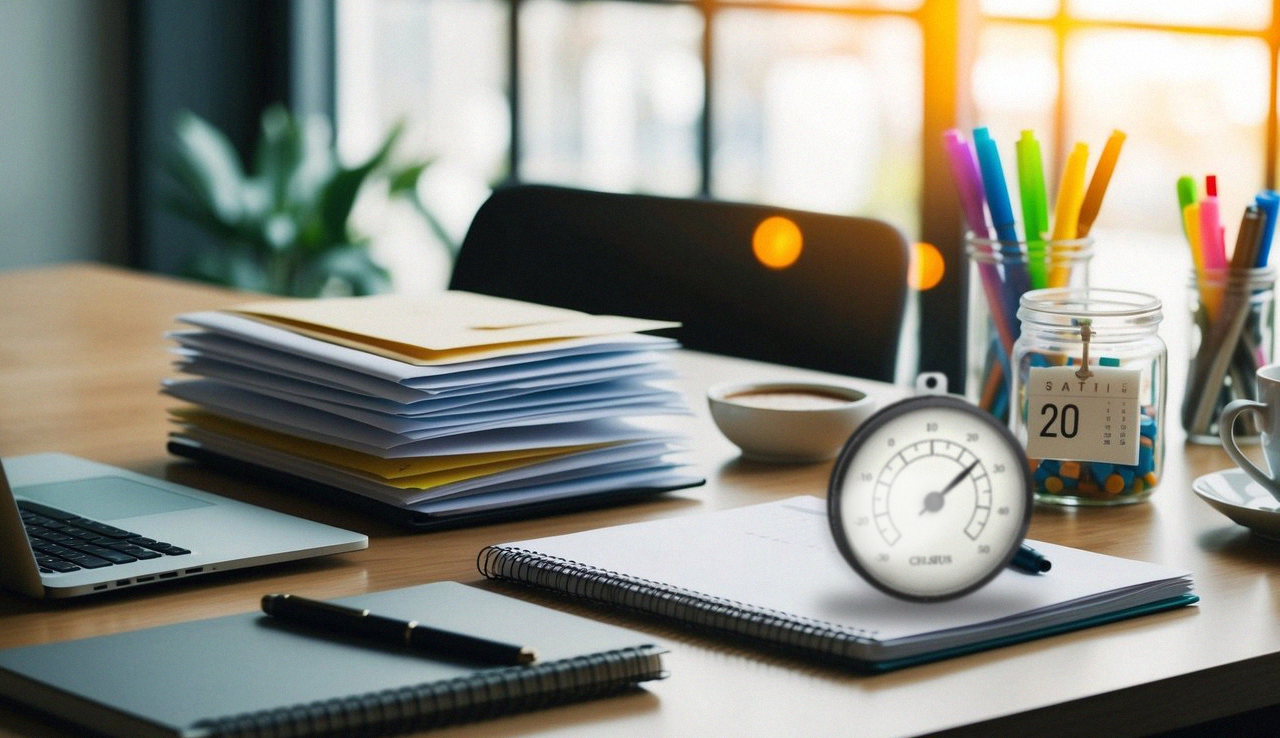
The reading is °C 25
